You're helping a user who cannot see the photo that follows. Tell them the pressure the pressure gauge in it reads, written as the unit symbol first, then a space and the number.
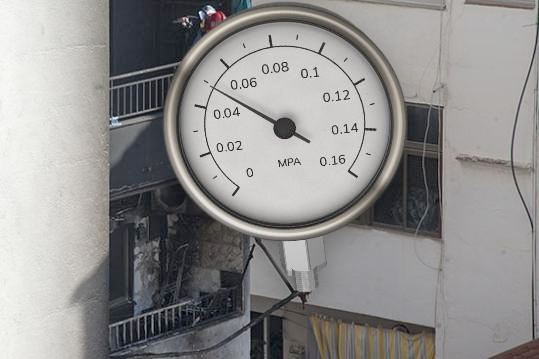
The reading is MPa 0.05
